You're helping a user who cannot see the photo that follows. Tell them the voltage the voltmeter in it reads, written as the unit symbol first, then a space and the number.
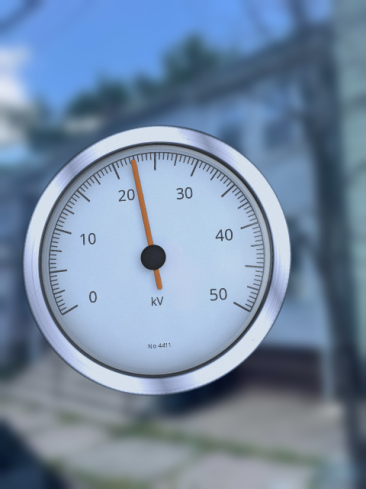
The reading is kV 22.5
